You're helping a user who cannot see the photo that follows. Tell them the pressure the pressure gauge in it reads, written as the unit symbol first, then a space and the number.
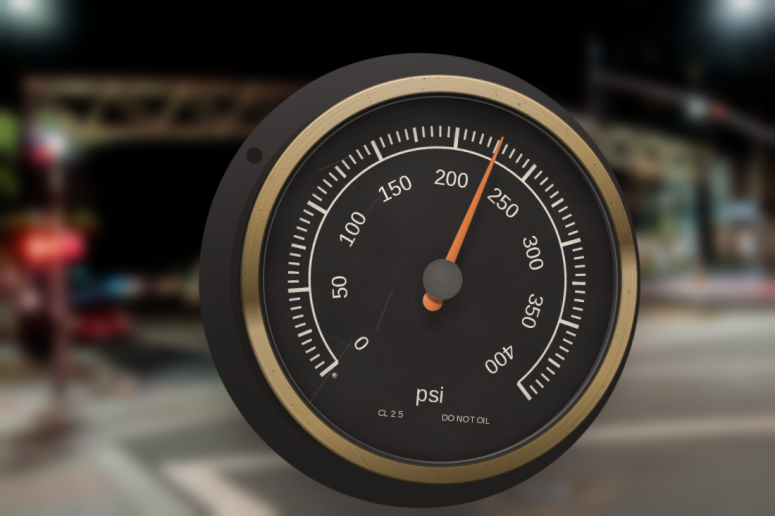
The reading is psi 225
